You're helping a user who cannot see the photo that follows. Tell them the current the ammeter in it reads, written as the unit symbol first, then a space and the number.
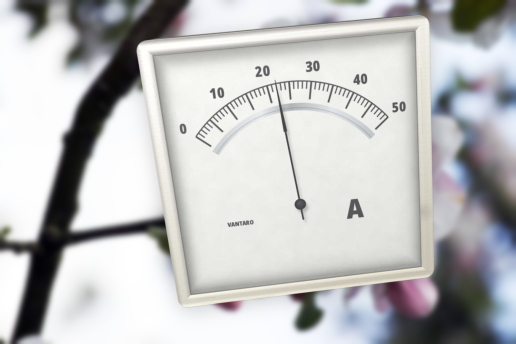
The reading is A 22
